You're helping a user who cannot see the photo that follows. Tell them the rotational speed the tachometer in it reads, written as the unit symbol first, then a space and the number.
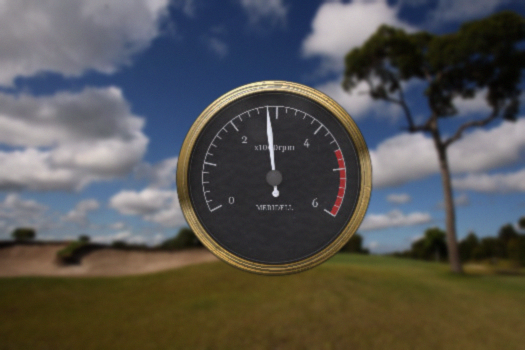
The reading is rpm 2800
